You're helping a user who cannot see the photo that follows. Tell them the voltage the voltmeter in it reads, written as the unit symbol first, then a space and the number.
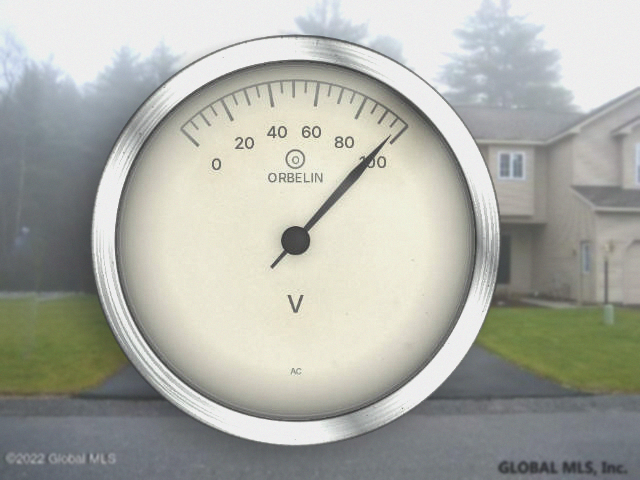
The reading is V 97.5
